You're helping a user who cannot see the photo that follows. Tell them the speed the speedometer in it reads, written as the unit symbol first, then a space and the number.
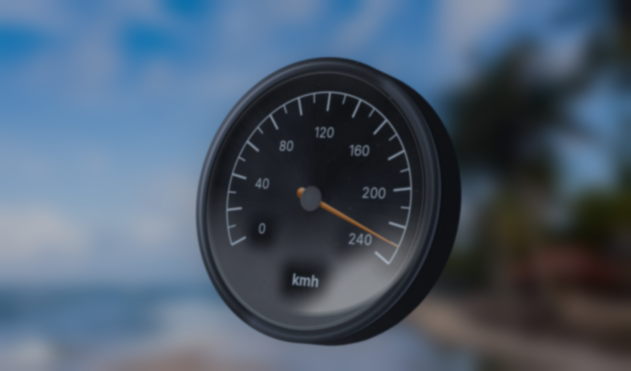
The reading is km/h 230
